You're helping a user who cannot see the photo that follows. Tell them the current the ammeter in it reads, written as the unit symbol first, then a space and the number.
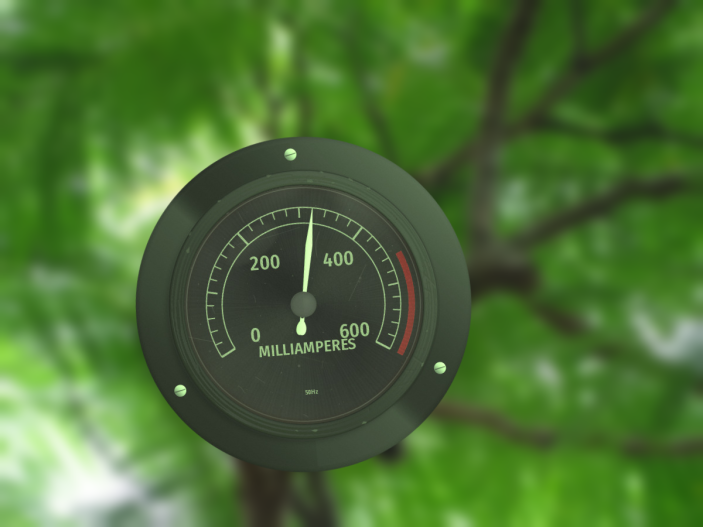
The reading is mA 320
